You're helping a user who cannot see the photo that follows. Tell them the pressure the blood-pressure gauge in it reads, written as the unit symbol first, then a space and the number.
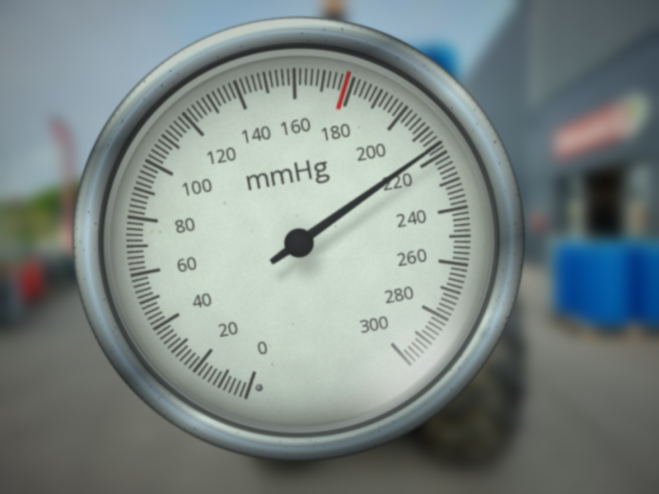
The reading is mmHg 216
